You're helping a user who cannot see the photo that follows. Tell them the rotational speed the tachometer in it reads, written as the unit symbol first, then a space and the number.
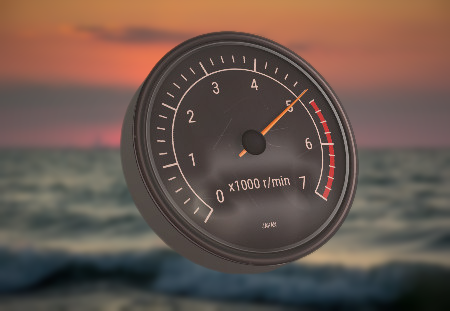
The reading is rpm 5000
